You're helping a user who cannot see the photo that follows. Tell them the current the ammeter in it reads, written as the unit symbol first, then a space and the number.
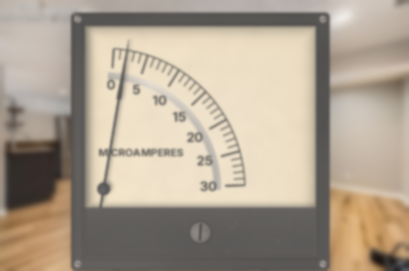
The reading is µA 2
